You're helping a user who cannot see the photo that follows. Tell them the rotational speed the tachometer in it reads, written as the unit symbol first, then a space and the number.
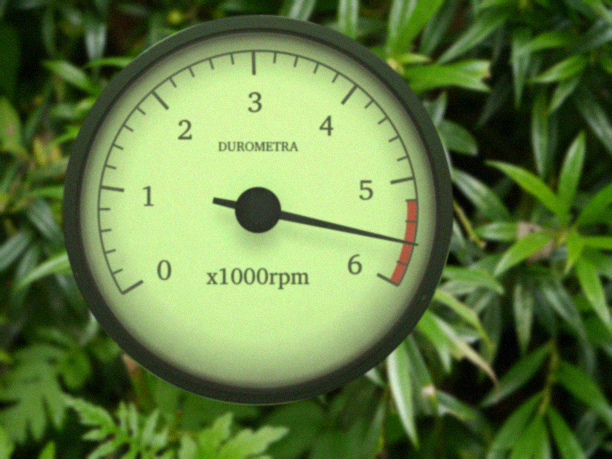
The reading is rpm 5600
